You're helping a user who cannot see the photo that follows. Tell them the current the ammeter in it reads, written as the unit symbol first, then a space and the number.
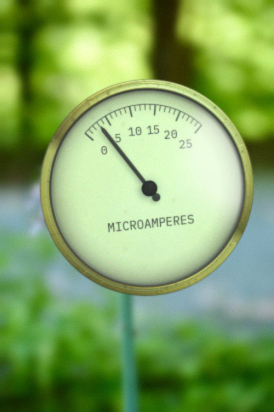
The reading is µA 3
